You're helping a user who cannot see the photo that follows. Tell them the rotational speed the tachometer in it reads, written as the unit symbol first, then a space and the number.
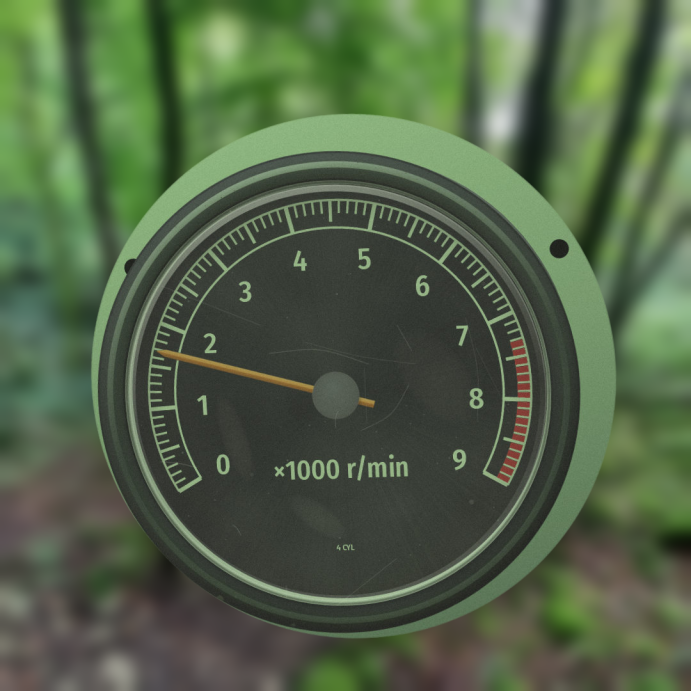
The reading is rpm 1700
